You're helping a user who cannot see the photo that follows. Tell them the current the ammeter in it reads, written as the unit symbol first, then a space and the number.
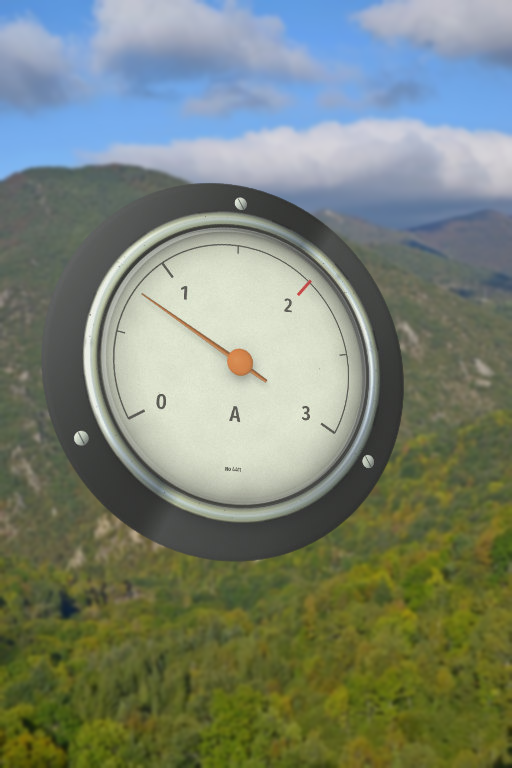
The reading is A 0.75
